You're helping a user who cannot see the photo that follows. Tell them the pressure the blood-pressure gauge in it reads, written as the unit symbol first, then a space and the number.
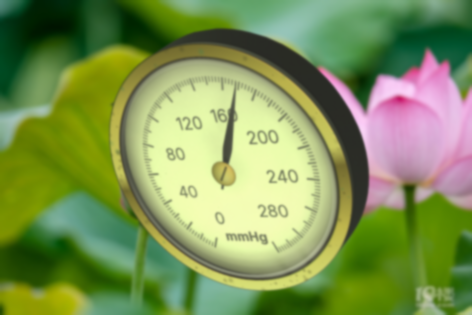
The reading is mmHg 170
